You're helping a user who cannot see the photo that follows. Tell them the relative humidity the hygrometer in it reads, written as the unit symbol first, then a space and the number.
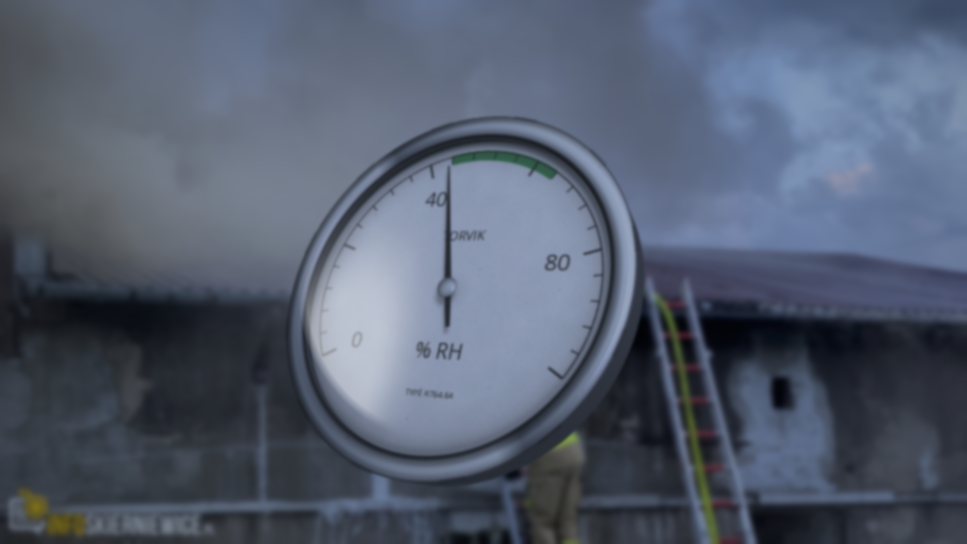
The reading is % 44
